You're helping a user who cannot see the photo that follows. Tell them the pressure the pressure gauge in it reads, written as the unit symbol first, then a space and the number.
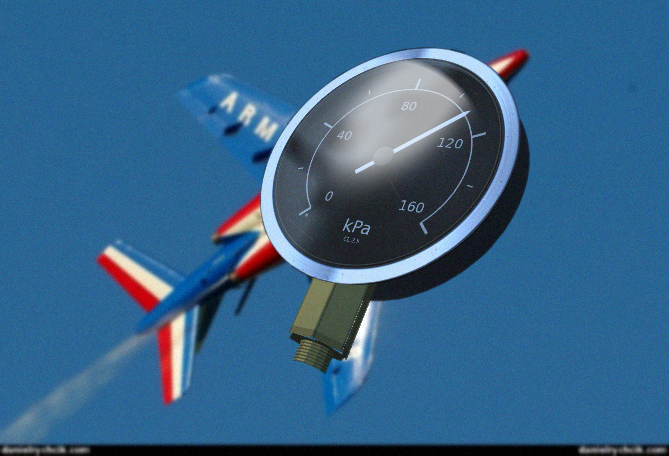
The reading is kPa 110
